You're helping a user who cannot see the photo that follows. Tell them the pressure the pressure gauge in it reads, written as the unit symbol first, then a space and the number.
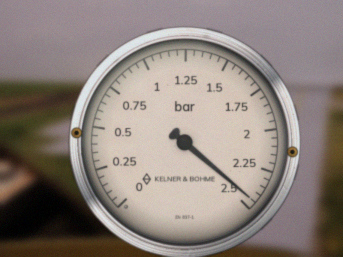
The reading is bar 2.45
